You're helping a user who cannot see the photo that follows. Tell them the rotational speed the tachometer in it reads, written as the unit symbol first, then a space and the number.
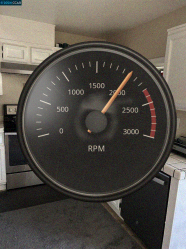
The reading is rpm 2000
